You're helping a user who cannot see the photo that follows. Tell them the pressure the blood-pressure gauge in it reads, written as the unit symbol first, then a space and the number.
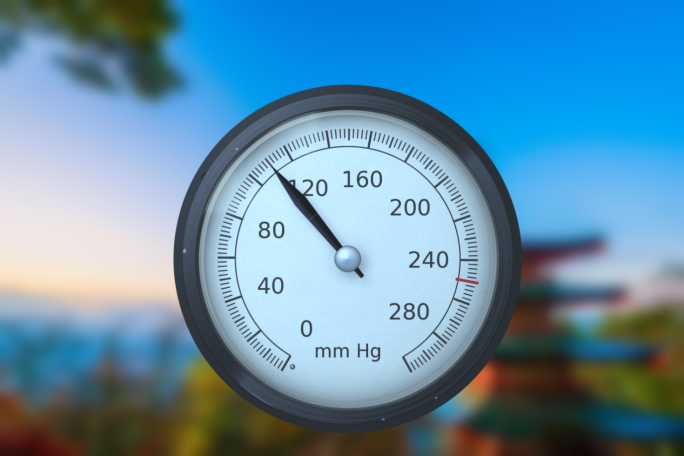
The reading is mmHg 110
